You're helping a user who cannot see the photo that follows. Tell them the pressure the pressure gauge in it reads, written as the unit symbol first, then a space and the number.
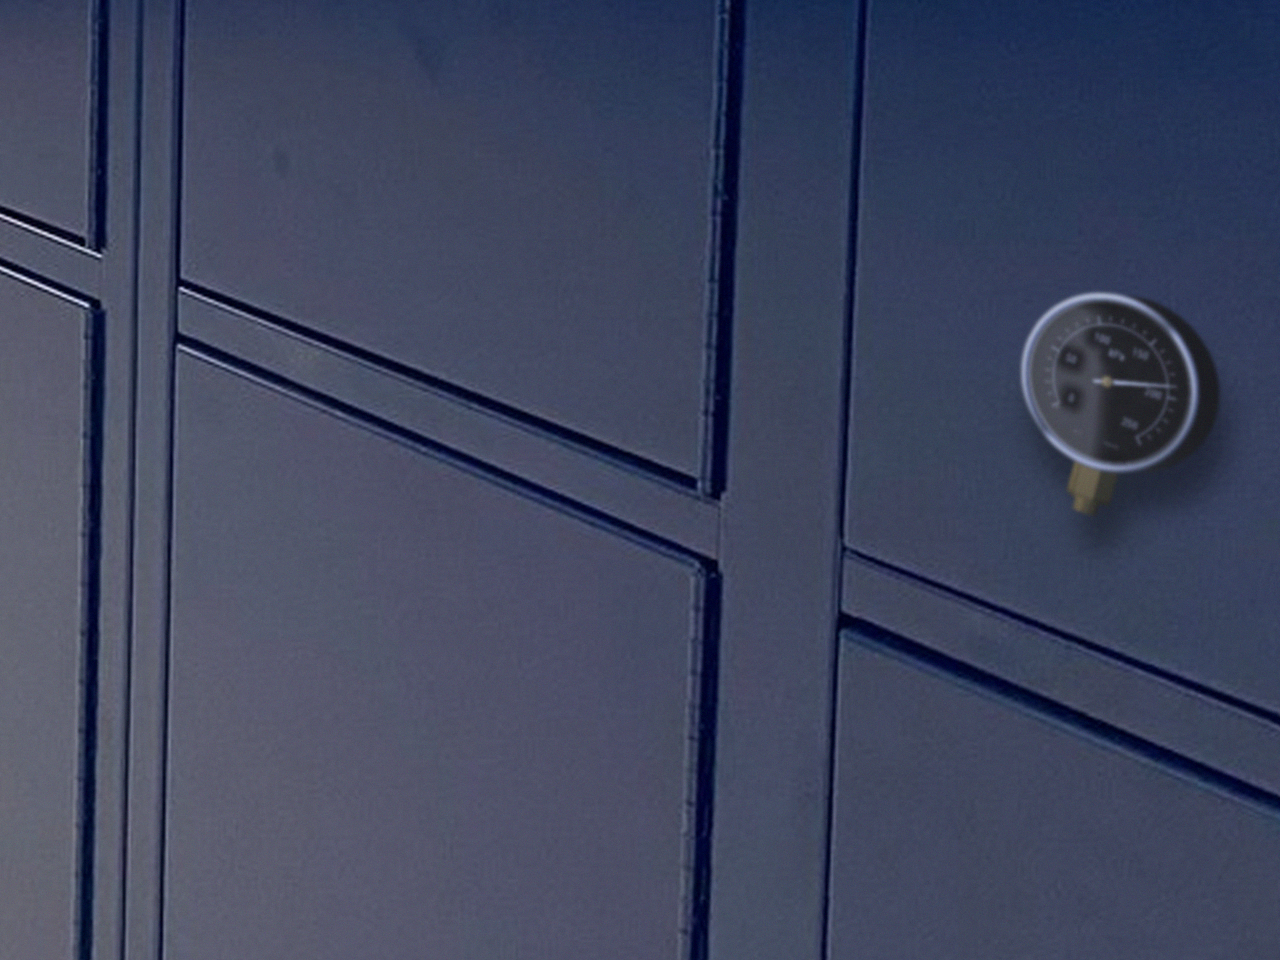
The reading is kPa 190
